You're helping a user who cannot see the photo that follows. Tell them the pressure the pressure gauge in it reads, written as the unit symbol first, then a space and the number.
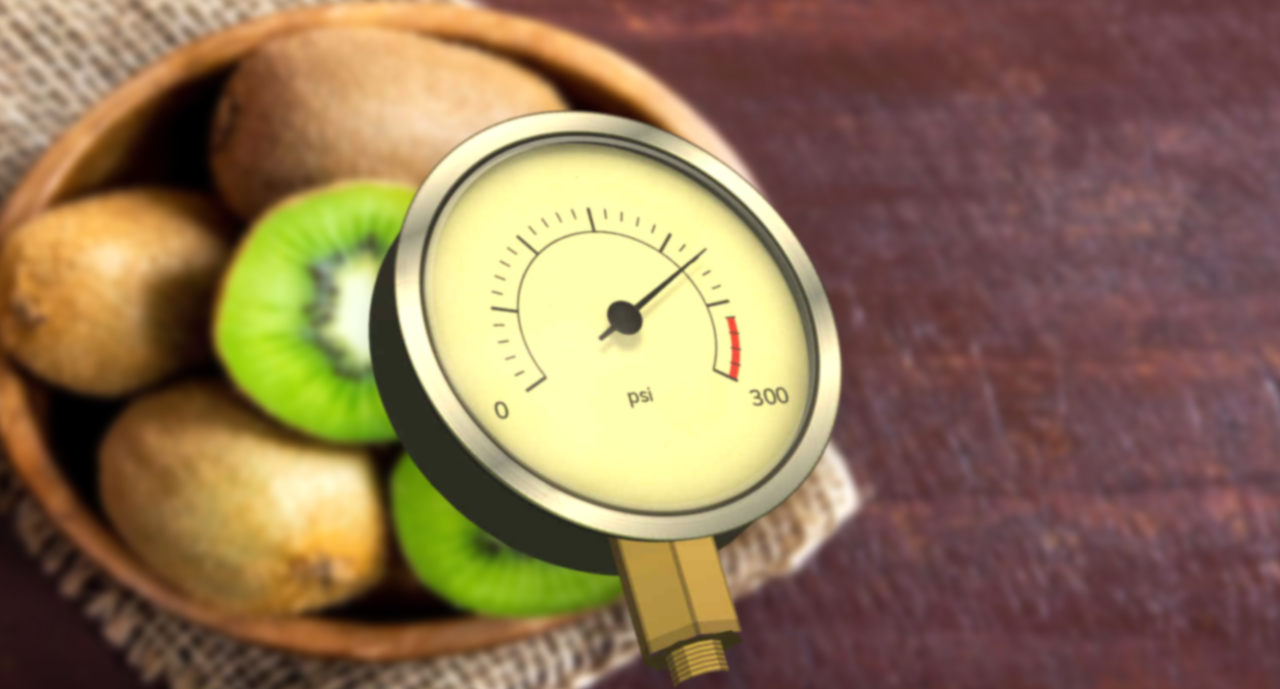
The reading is psi 220
